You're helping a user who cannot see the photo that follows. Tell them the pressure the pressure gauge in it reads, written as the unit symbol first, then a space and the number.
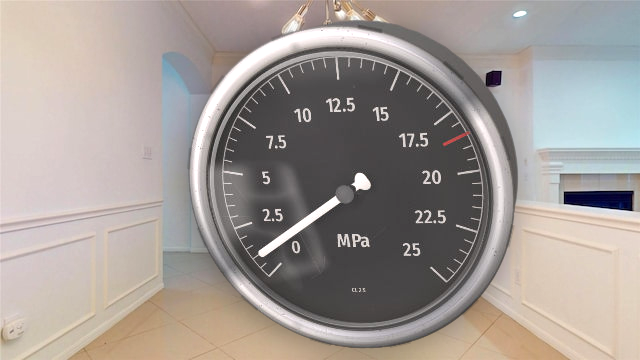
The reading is MPa 1
